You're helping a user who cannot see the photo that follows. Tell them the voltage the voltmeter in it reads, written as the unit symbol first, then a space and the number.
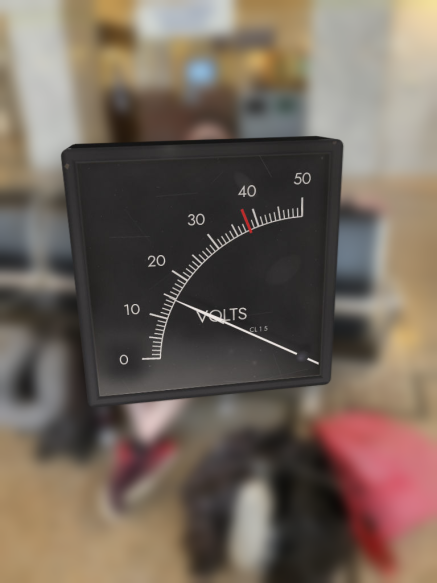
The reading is V 15
